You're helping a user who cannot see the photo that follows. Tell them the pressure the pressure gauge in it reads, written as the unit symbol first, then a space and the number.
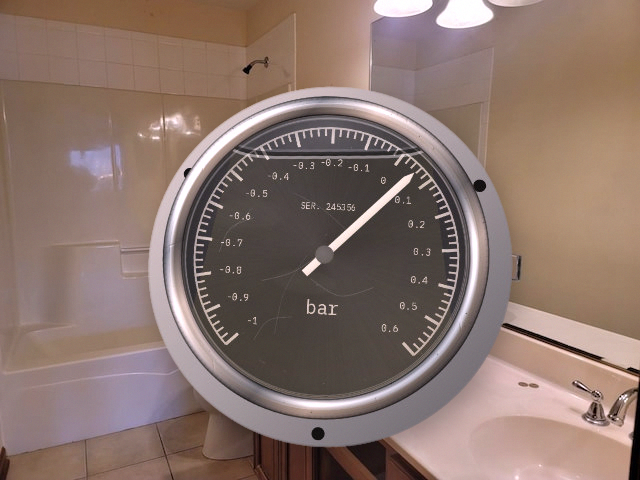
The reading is bar 0.06
